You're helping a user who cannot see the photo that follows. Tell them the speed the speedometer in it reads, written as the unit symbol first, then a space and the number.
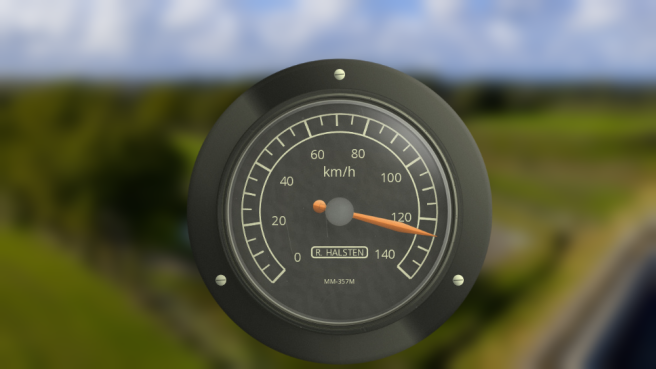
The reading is km/h 125
